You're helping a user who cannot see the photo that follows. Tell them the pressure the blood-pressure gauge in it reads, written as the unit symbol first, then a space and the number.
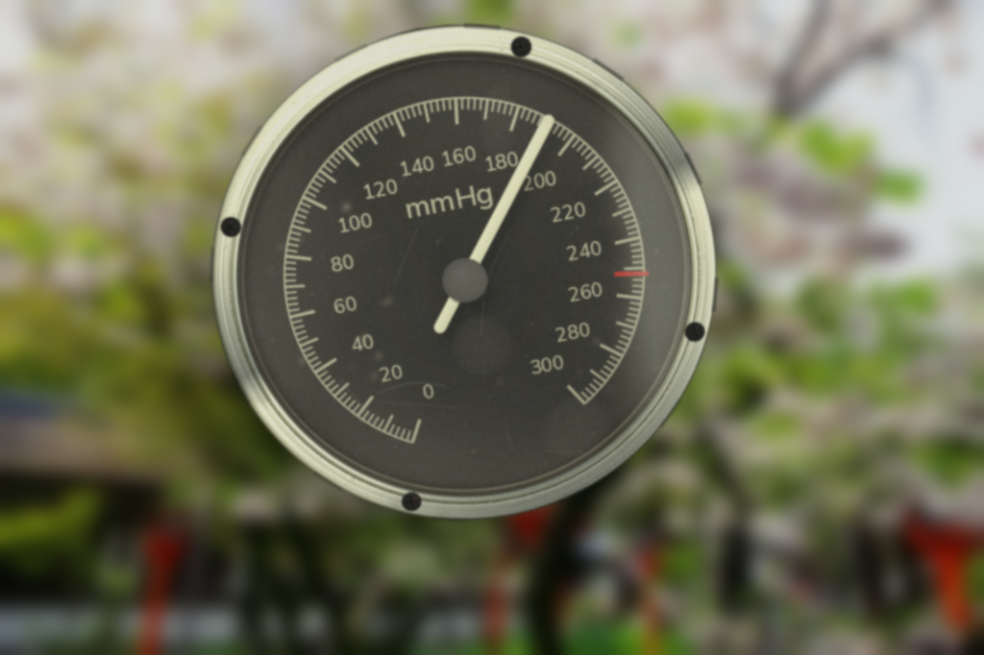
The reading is mmHg 190
